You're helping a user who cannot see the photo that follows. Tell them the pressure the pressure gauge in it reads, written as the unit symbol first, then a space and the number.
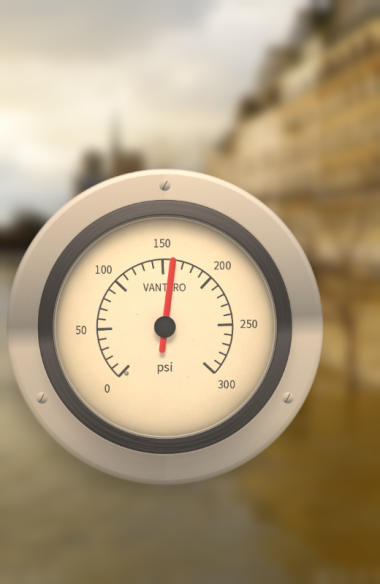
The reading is psi 160
